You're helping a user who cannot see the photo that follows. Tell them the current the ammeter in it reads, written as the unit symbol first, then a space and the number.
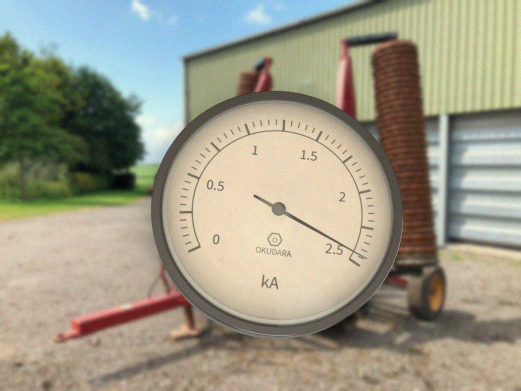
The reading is kA 2.45
